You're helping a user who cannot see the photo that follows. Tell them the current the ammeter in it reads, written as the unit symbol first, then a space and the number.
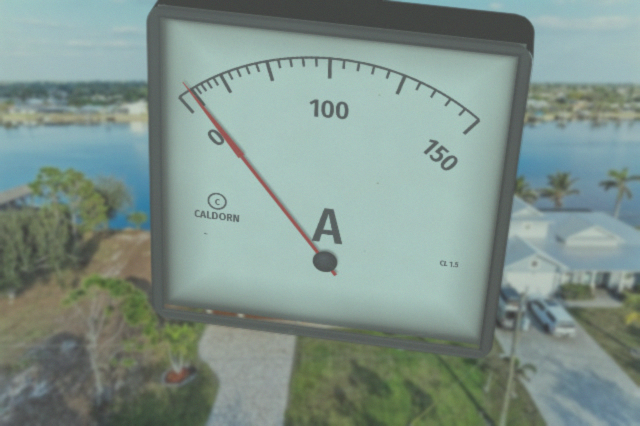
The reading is A 25
